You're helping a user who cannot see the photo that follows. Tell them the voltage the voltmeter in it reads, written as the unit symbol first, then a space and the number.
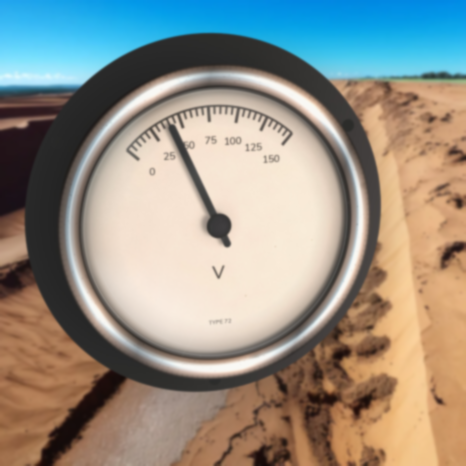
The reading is V 40
